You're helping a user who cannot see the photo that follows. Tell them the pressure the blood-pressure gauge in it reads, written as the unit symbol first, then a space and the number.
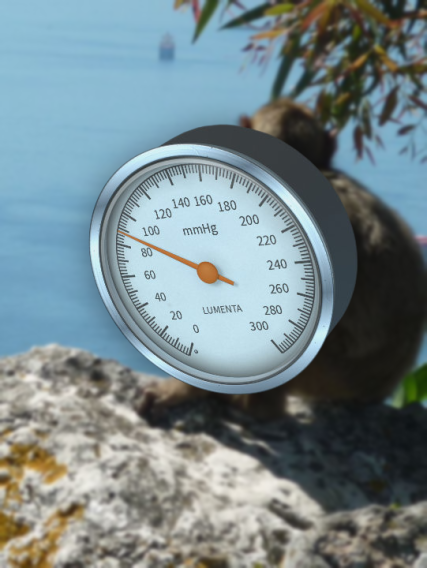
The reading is mmHg 90
